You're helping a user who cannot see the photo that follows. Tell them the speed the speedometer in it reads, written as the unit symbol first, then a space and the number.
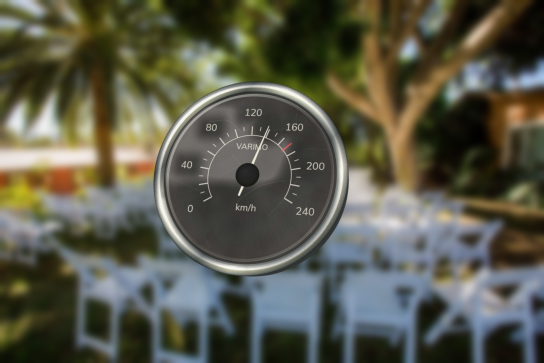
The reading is km/h 140
